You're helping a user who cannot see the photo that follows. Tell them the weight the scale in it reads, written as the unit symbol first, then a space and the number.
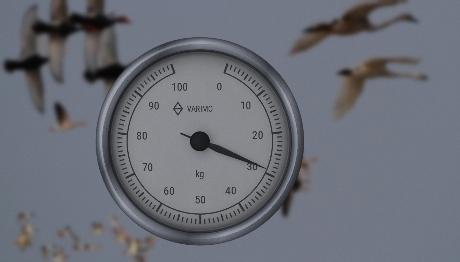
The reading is kg 29
